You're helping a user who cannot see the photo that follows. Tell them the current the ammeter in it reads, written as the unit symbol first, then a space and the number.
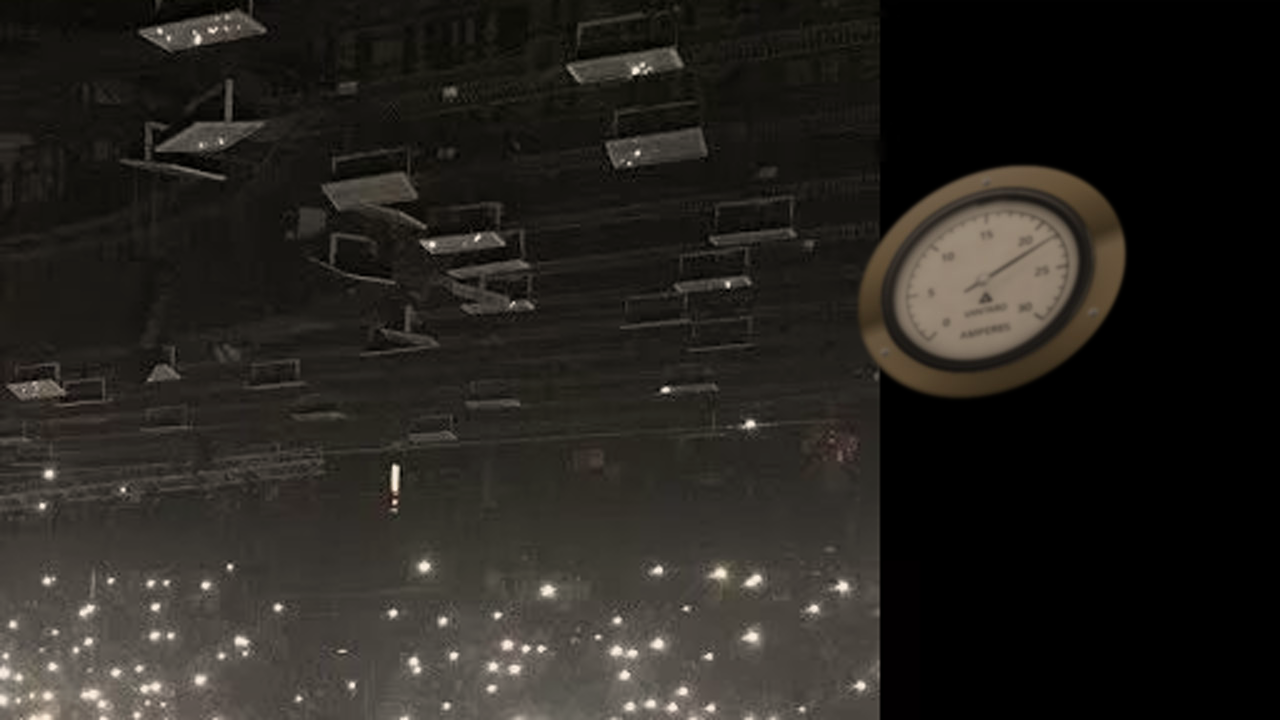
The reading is A 22
